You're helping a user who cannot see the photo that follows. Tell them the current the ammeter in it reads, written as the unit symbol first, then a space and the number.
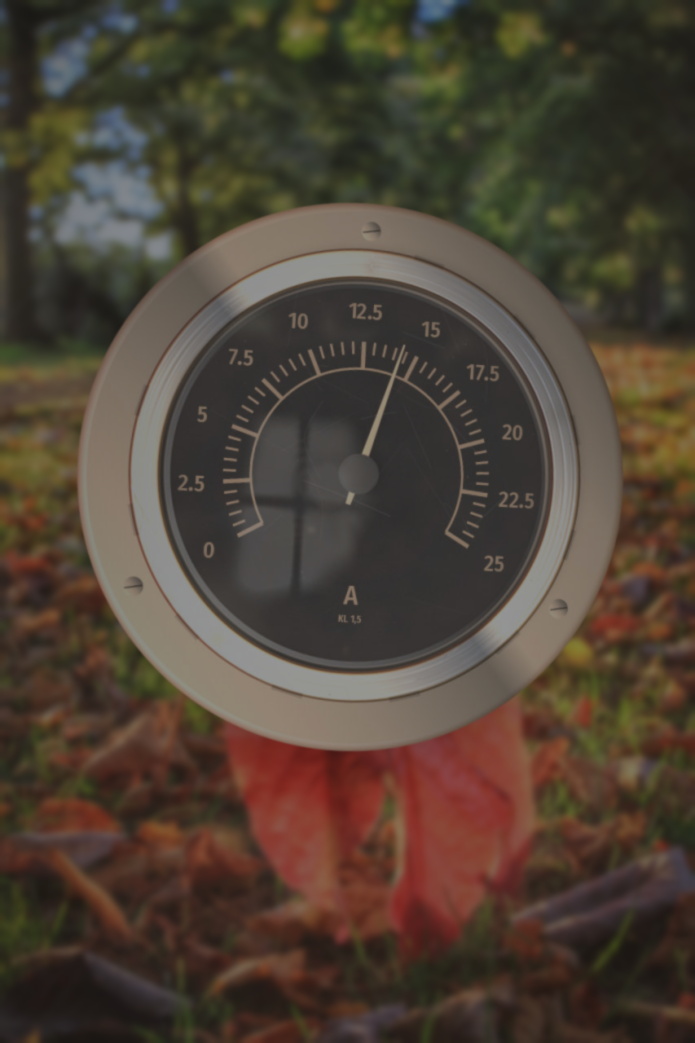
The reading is A 14.25
